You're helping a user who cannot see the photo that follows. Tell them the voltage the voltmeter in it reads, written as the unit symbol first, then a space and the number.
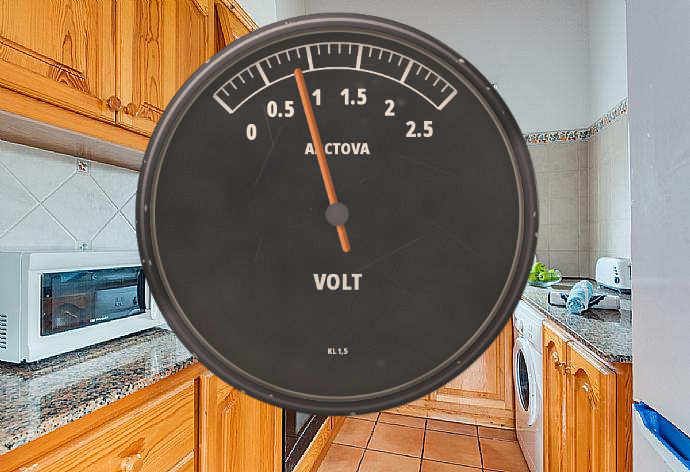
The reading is V 0.85
